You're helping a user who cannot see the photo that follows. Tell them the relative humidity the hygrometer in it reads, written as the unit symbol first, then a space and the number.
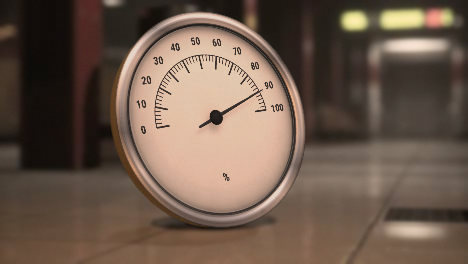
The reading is % 90
